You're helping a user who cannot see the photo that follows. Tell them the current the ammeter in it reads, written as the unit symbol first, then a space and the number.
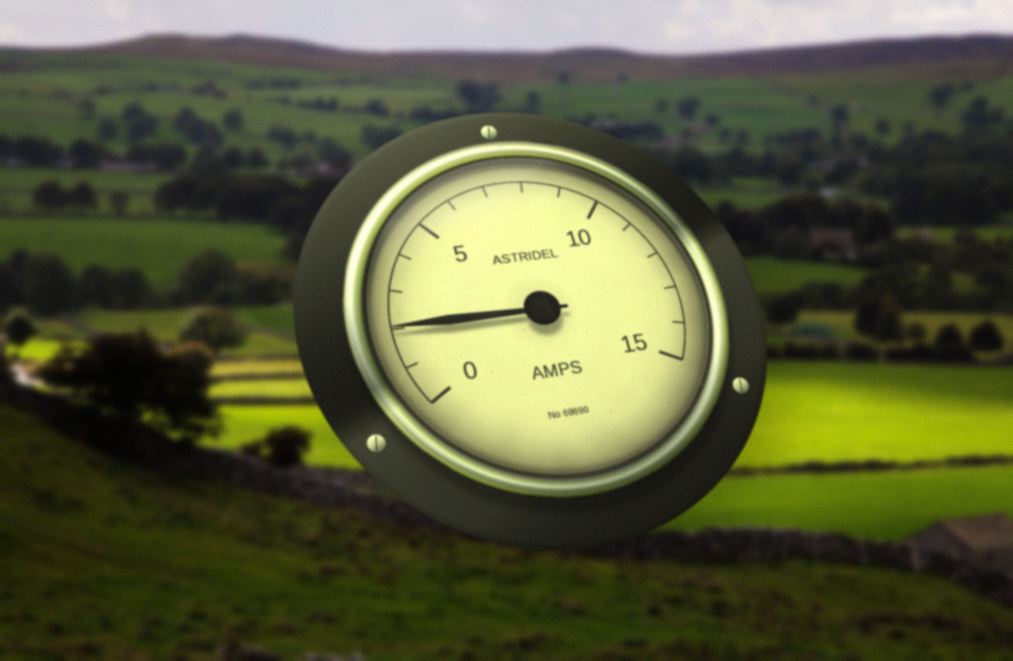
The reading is A 2
